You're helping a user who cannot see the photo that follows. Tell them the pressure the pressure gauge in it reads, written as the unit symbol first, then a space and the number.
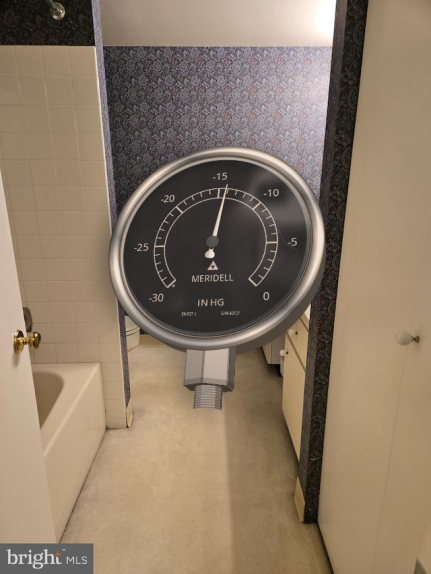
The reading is inHg -14
